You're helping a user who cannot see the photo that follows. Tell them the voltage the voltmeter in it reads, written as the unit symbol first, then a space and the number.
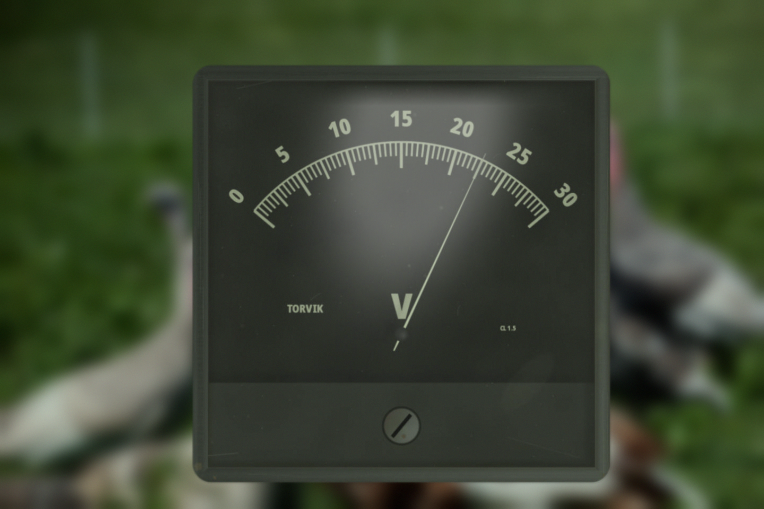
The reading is V 22.5
